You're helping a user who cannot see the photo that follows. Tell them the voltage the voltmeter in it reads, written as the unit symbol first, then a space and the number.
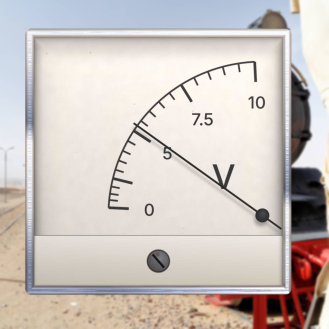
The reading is V 5.25
